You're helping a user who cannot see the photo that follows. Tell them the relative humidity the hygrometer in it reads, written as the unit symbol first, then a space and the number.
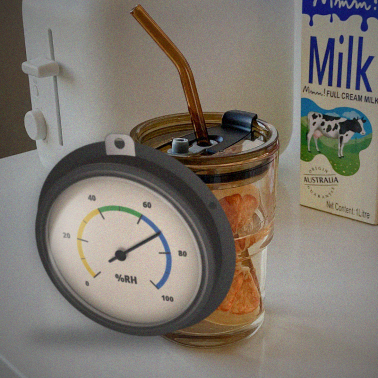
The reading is % 70
